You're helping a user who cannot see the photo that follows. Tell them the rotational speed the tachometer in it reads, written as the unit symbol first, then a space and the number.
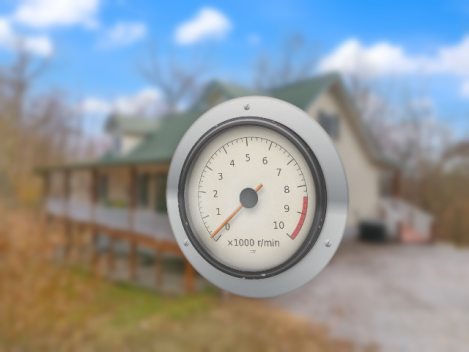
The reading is rpm 200
